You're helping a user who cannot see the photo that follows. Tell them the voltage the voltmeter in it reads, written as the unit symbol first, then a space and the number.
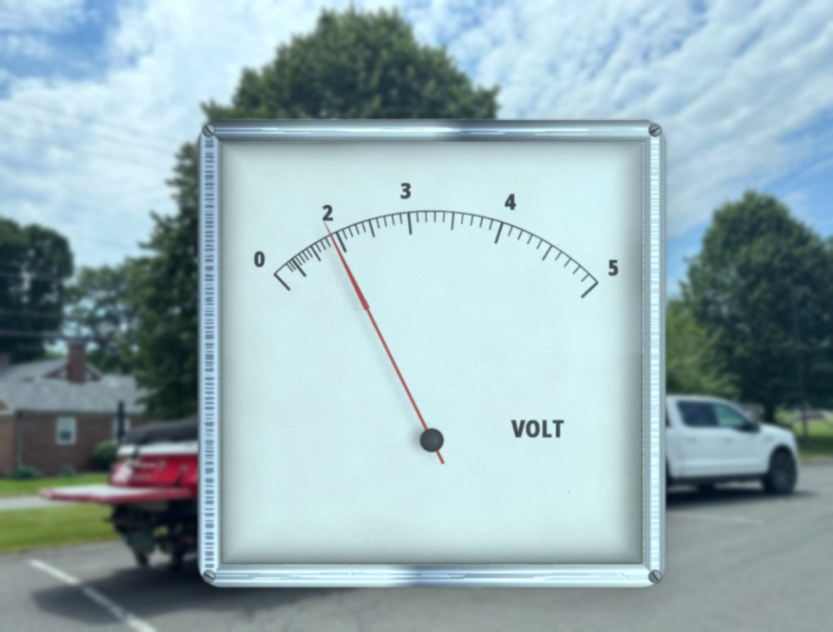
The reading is V 1.9
